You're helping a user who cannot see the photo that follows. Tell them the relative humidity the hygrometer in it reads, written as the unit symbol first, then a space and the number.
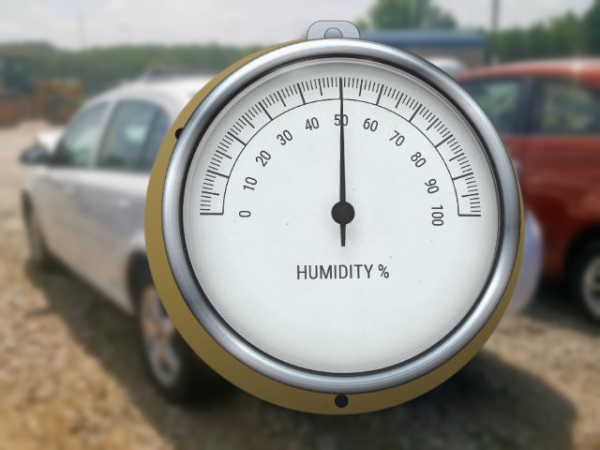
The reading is % 50
